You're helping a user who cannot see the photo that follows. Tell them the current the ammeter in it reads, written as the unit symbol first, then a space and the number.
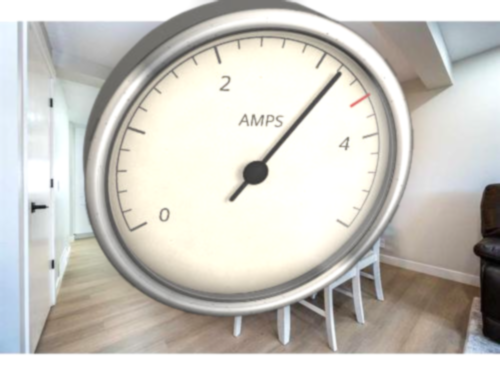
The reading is A 3.2
